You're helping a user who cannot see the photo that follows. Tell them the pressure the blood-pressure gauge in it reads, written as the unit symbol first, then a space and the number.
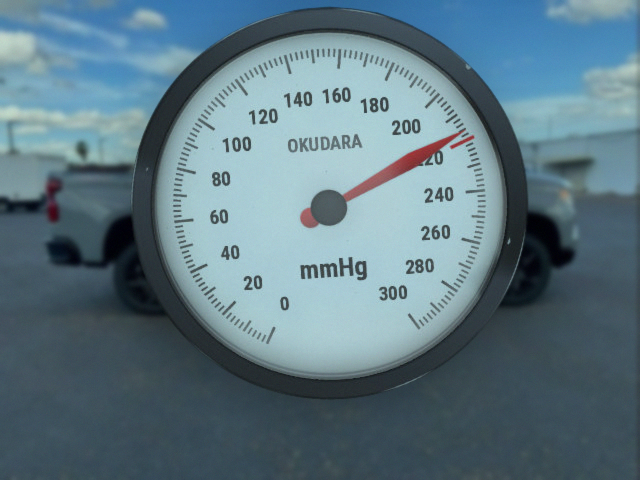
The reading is mmHg 216
